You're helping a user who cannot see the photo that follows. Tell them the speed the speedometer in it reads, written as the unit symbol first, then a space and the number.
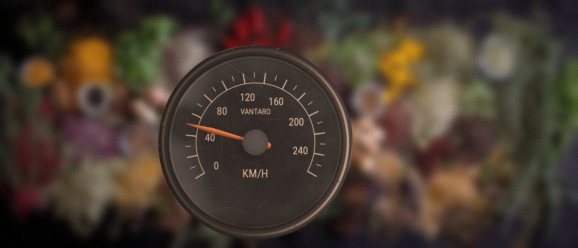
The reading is km/h 50
